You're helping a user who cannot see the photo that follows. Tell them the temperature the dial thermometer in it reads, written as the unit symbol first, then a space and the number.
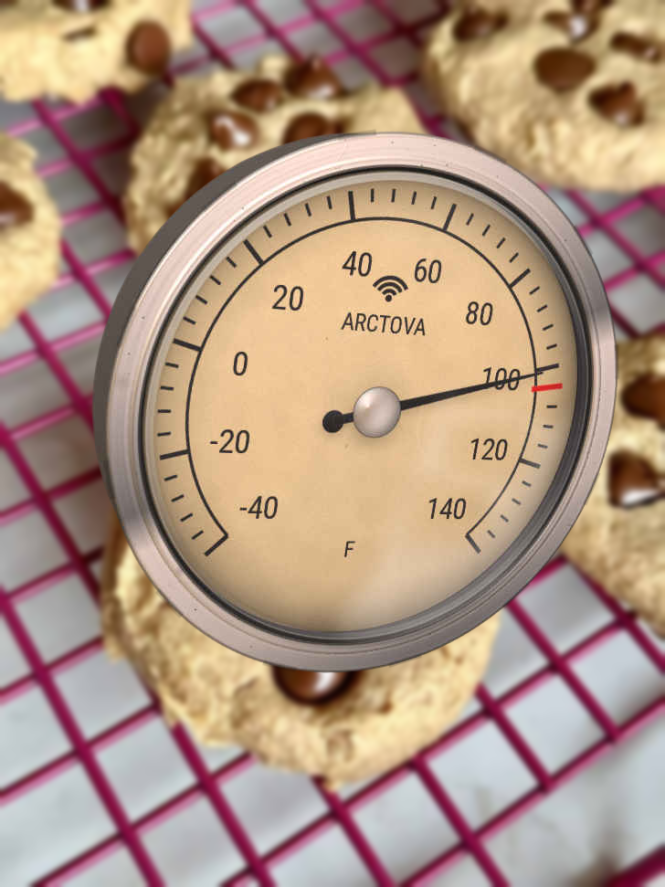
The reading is °F 100
